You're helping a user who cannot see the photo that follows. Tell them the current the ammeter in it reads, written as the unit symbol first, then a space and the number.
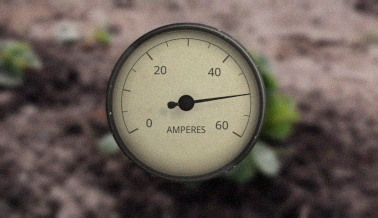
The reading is A 50
